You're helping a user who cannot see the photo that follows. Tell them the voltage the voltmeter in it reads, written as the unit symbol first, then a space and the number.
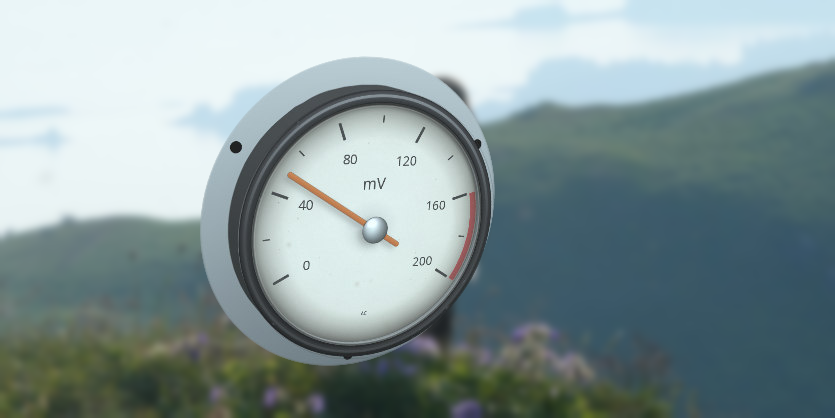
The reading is mV 50
